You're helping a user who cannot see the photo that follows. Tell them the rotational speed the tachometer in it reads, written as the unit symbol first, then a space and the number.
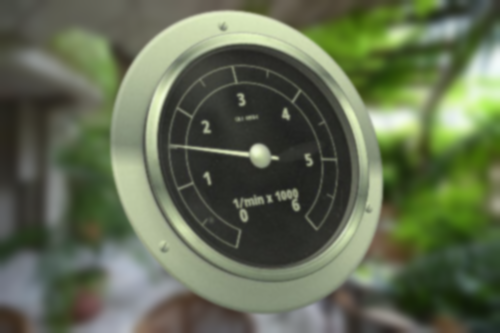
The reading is rpm 1500
